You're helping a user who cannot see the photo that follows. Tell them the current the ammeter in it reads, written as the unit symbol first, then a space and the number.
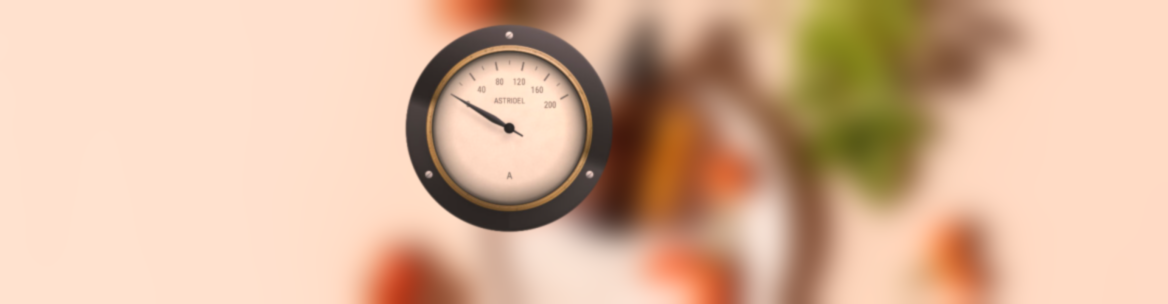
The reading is A 0
